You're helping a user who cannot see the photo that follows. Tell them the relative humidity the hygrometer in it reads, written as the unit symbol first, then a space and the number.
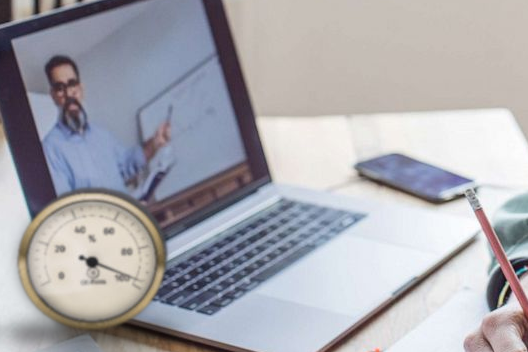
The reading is % 96
